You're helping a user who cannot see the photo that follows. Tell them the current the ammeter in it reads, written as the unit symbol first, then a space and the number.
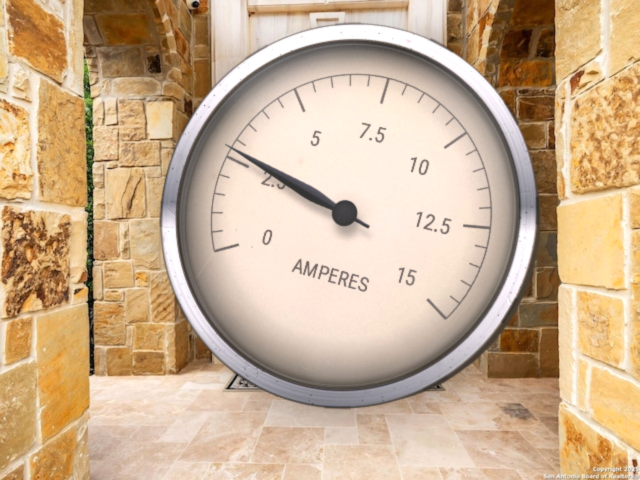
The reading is A 2.75
